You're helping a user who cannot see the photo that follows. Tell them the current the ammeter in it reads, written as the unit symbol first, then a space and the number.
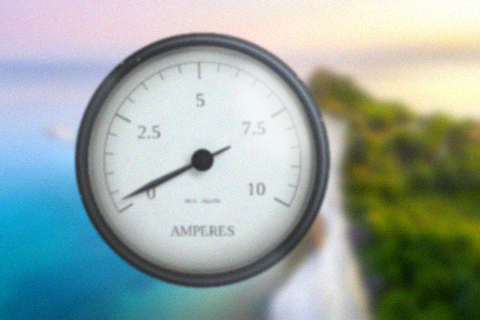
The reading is A 0.25
